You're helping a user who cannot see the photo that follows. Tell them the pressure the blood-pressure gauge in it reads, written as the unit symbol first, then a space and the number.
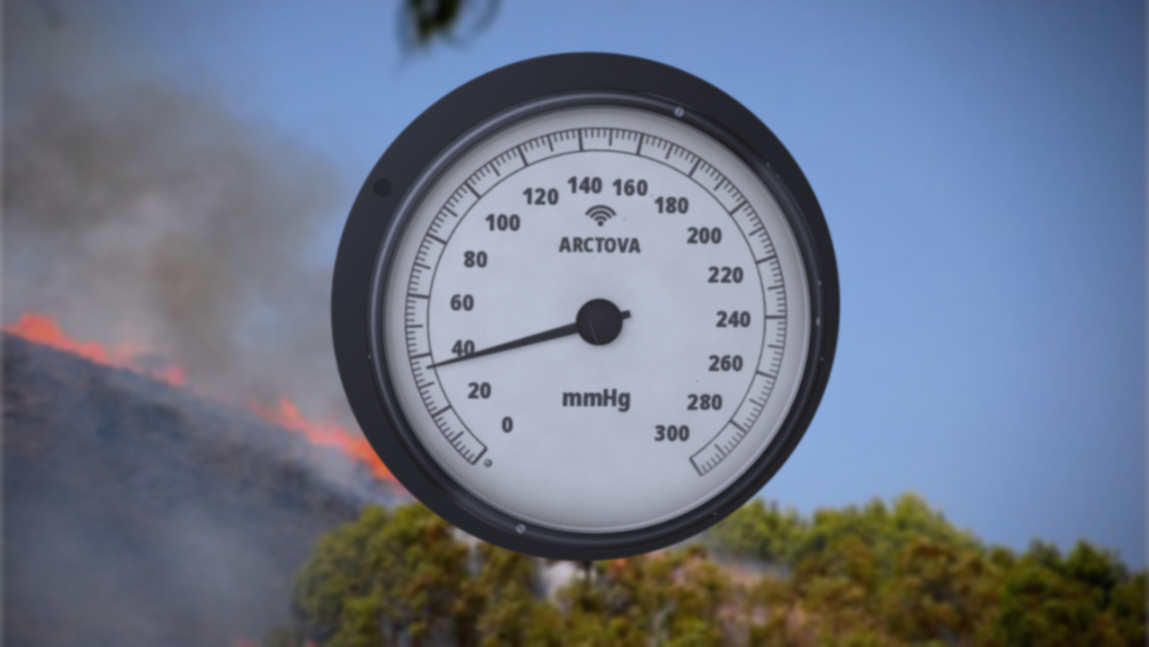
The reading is mmHg 36
